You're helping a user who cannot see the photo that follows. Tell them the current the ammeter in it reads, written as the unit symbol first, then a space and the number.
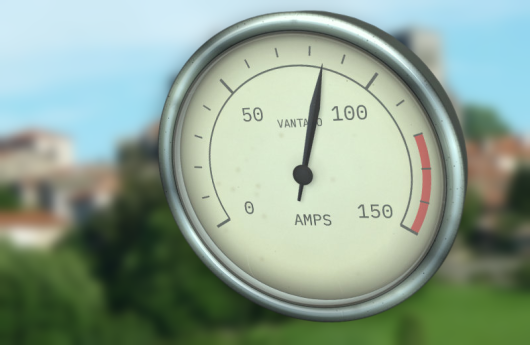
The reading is A 85
